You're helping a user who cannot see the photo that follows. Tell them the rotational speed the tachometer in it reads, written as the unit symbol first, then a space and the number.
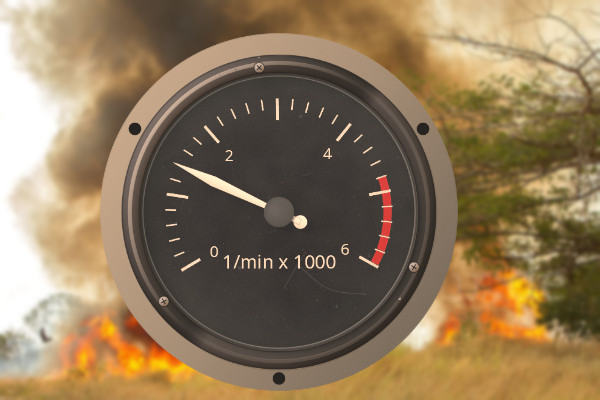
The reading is rpm 1400
